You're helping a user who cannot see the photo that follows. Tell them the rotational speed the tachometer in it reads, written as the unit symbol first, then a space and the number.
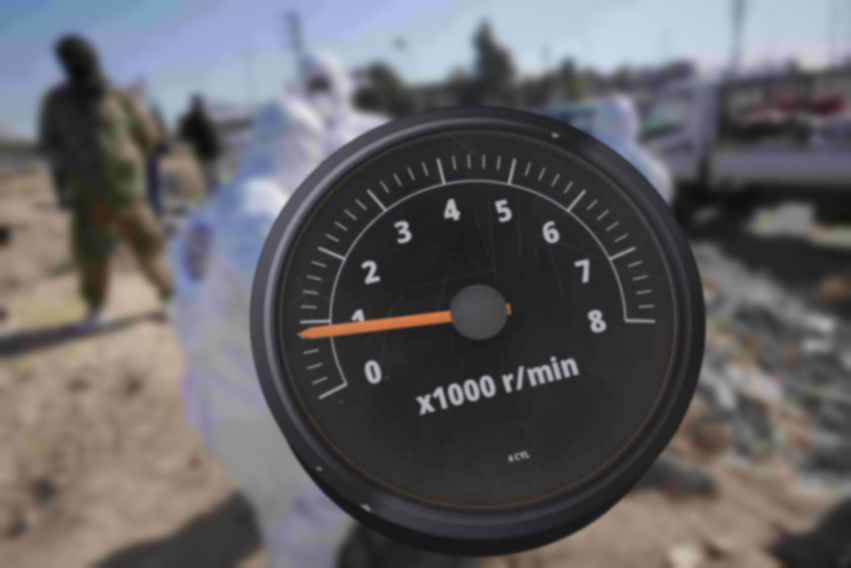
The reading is rpm 800
